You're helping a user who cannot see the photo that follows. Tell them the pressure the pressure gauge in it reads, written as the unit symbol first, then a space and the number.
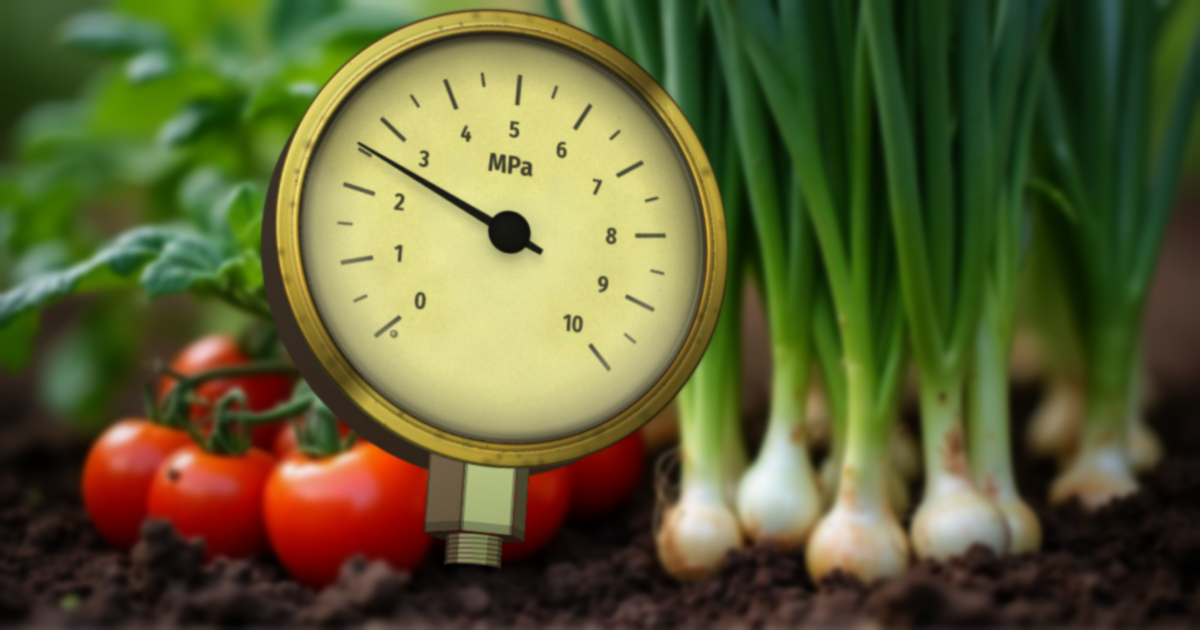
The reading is MPa 2.5
